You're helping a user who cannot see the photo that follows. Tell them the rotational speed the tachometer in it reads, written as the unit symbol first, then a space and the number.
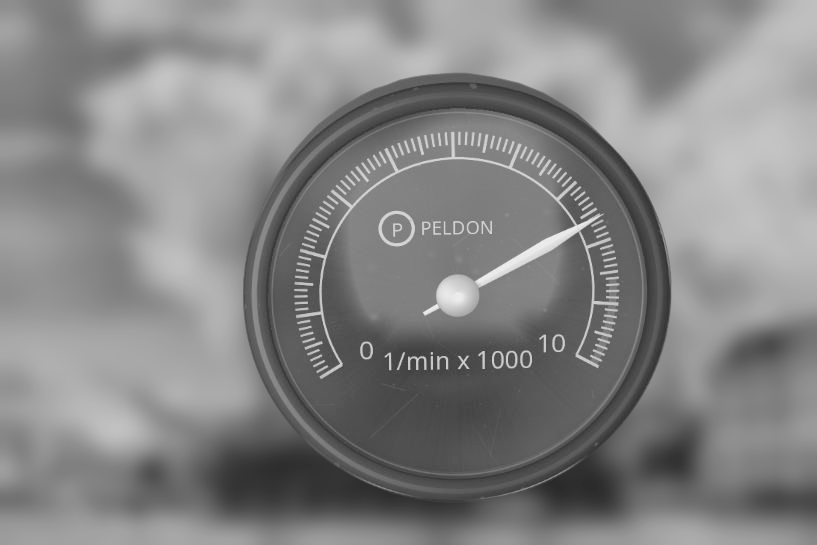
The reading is rpm 7600
